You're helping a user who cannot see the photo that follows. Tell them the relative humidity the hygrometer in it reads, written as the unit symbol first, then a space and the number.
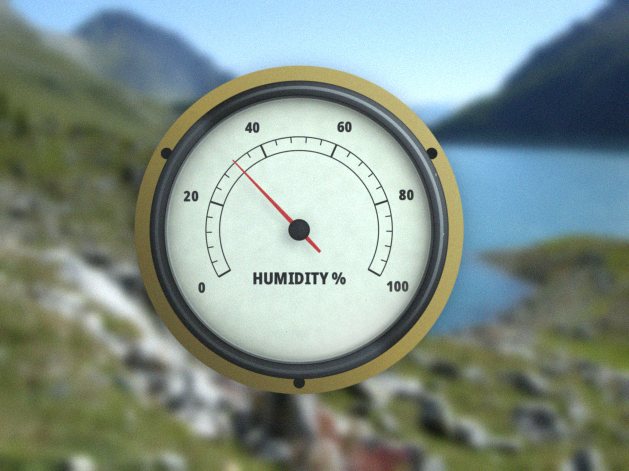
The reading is % 32
